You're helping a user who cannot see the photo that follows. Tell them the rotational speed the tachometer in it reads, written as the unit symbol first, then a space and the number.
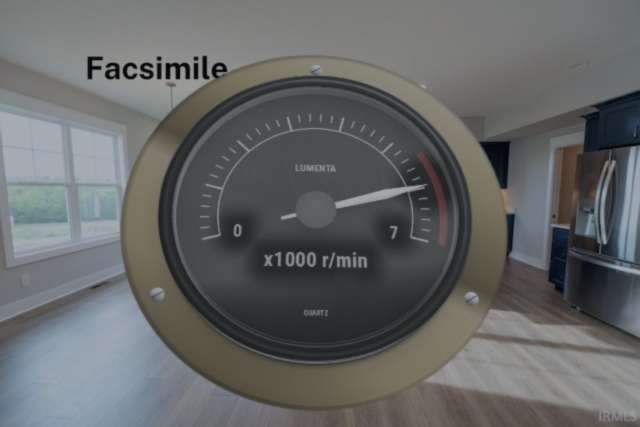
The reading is rpm 6000
